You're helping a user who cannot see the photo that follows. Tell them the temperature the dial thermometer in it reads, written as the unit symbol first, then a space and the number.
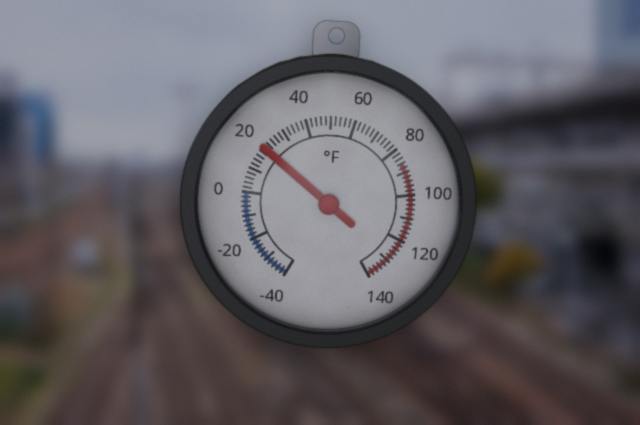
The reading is °F 20
